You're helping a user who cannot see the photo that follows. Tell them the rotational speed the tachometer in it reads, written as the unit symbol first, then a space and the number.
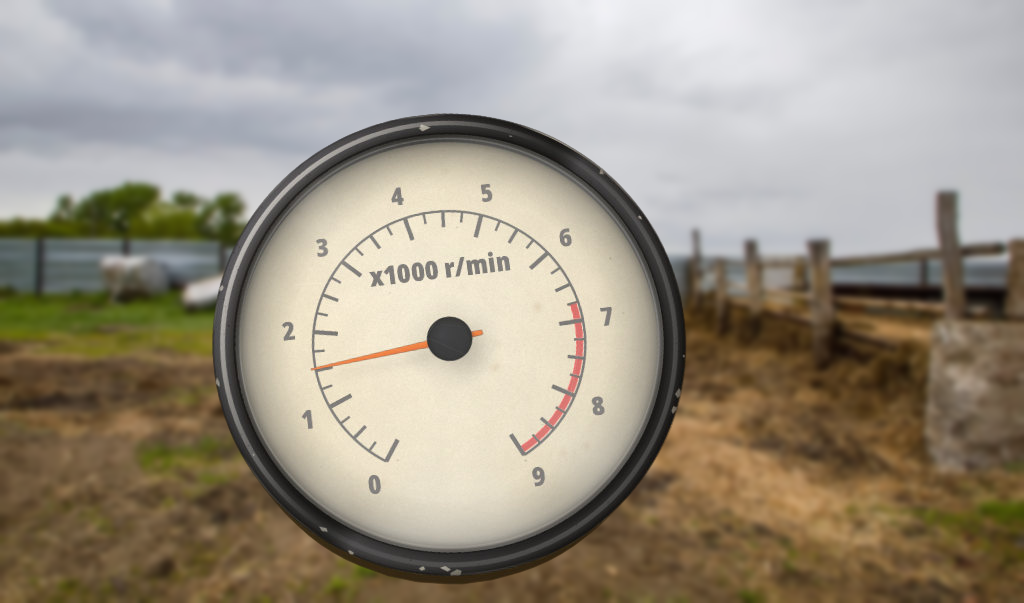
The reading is rpm 1500
